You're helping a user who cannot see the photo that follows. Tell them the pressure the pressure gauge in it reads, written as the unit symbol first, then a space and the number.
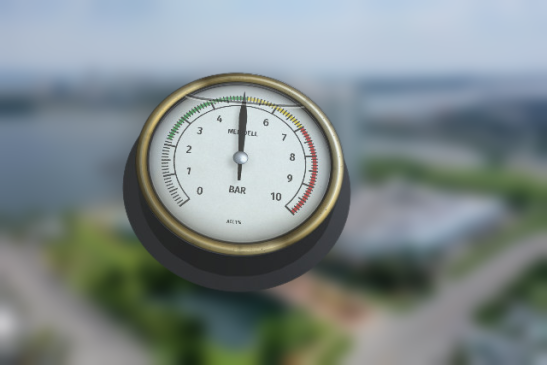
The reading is bar 5
